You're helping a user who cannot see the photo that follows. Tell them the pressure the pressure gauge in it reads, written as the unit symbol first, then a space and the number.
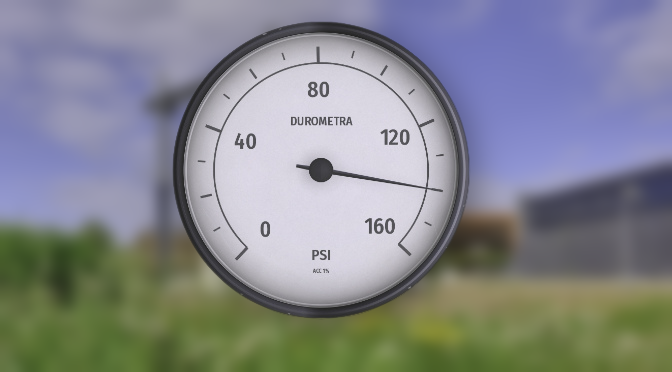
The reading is psi 140
